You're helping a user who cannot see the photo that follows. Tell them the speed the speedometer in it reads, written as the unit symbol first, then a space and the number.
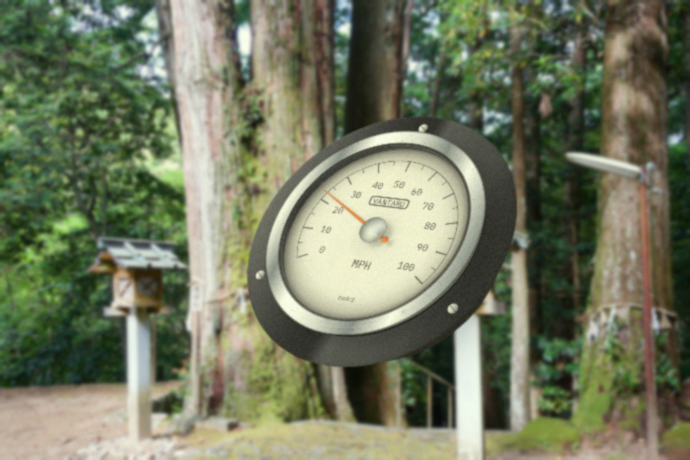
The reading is mph 22.5
